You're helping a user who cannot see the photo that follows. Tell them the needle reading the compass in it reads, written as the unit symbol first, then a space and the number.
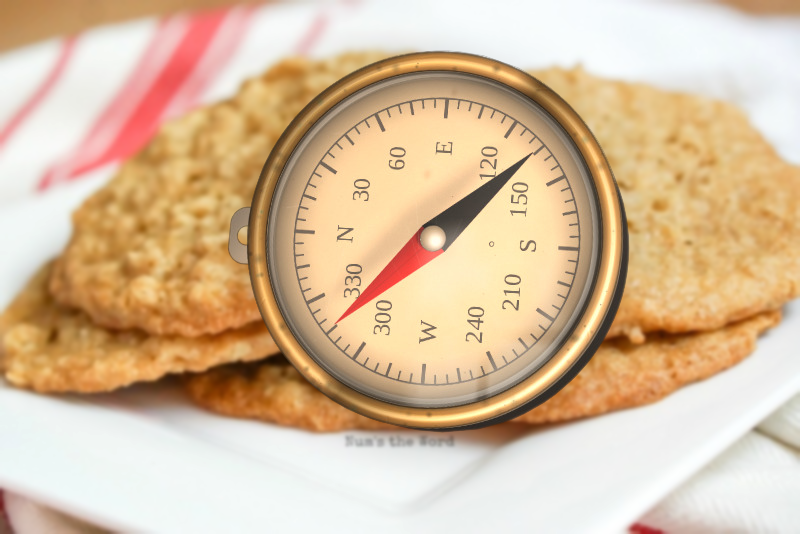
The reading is ° 315
